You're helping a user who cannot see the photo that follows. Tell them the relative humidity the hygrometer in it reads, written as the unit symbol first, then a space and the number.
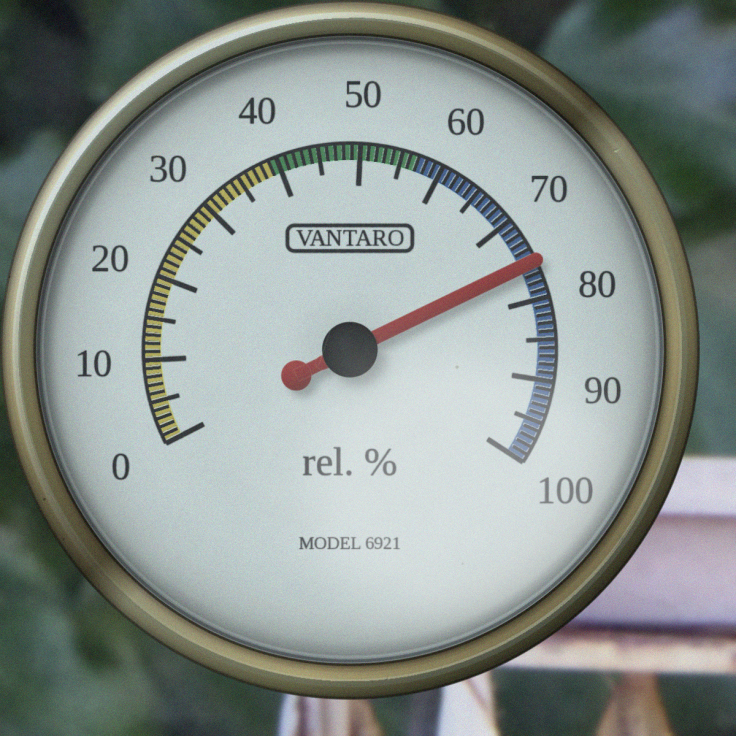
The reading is % 75.5
